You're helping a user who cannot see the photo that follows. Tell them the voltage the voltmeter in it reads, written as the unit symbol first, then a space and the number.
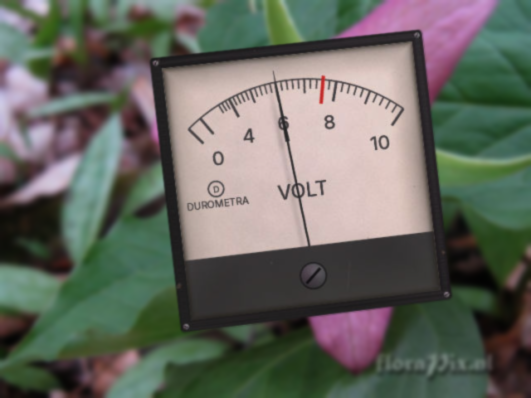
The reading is V 6
